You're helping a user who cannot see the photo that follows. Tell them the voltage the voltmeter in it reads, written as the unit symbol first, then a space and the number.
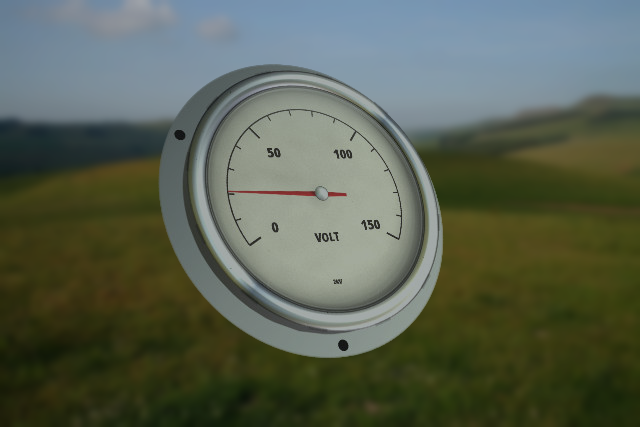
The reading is V 20
